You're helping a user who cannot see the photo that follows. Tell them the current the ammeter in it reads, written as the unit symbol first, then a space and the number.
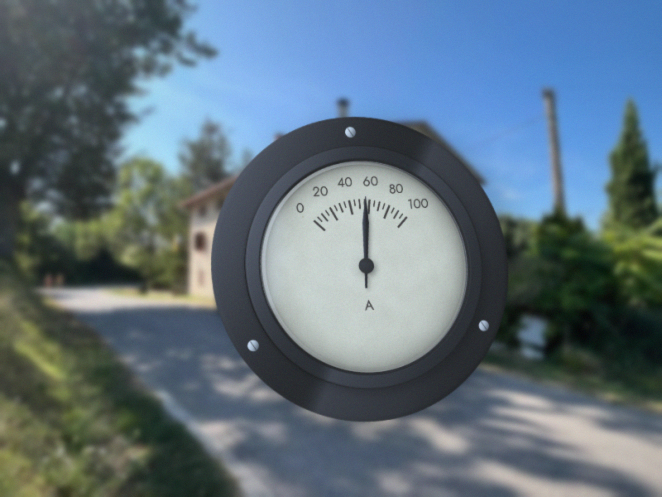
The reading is A 55
